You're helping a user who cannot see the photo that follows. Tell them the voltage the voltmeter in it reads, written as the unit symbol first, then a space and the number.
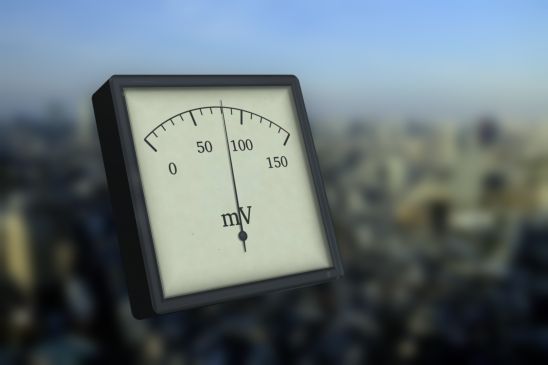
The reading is mV 80
